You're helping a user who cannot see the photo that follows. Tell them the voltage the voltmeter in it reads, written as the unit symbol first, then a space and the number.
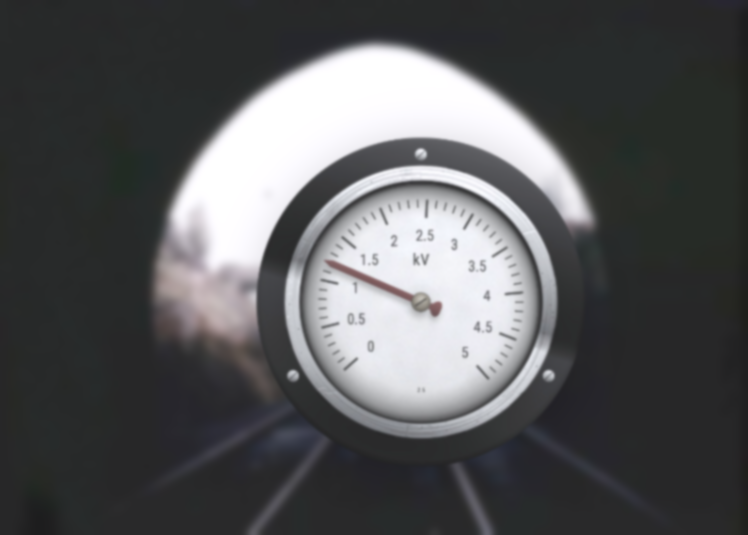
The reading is kV 1.2
